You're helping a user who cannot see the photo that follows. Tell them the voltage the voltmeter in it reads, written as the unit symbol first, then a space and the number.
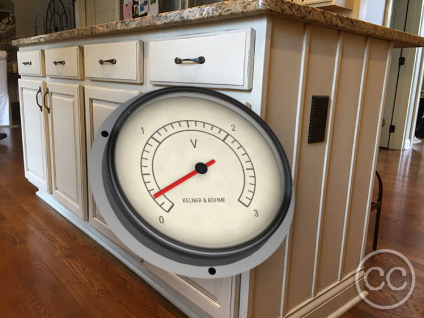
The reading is V 0.2
